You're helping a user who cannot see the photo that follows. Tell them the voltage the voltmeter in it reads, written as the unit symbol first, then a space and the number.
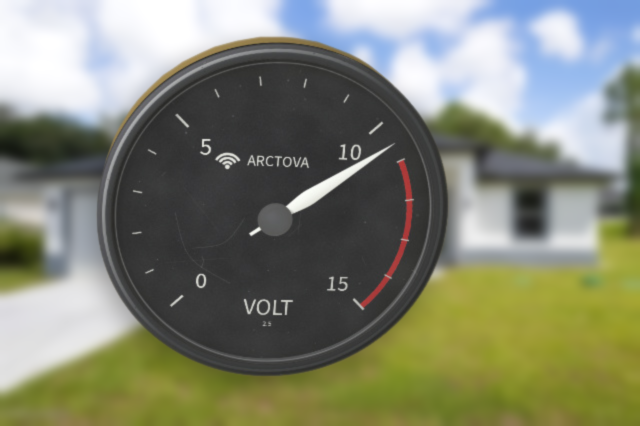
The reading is V 10.5
